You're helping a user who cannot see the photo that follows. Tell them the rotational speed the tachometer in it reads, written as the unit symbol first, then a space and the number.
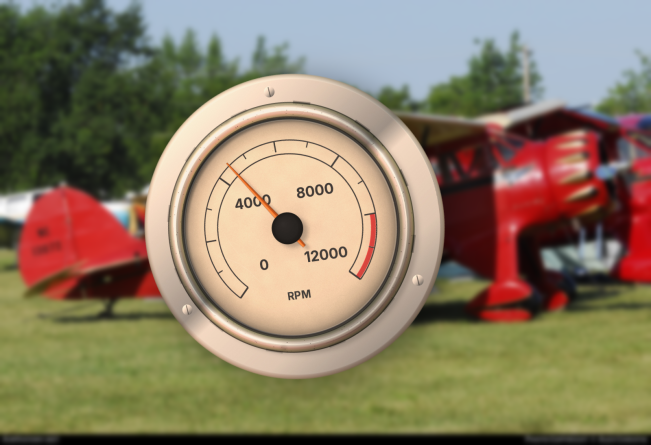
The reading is rpm 4500
